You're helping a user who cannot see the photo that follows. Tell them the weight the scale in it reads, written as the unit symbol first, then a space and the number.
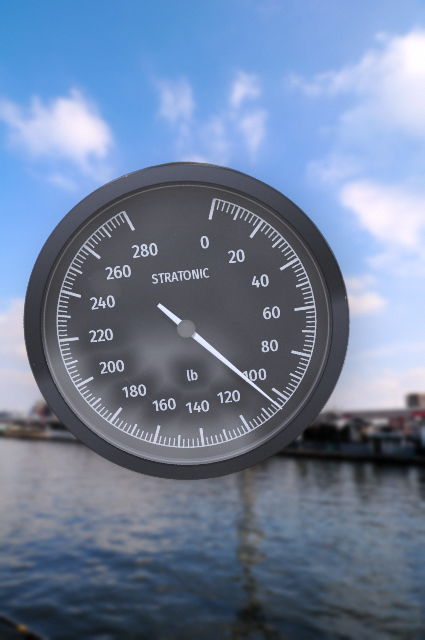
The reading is lb 104
